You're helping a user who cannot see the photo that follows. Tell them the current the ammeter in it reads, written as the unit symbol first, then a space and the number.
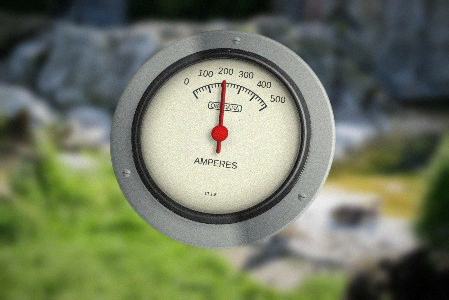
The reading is A 200
